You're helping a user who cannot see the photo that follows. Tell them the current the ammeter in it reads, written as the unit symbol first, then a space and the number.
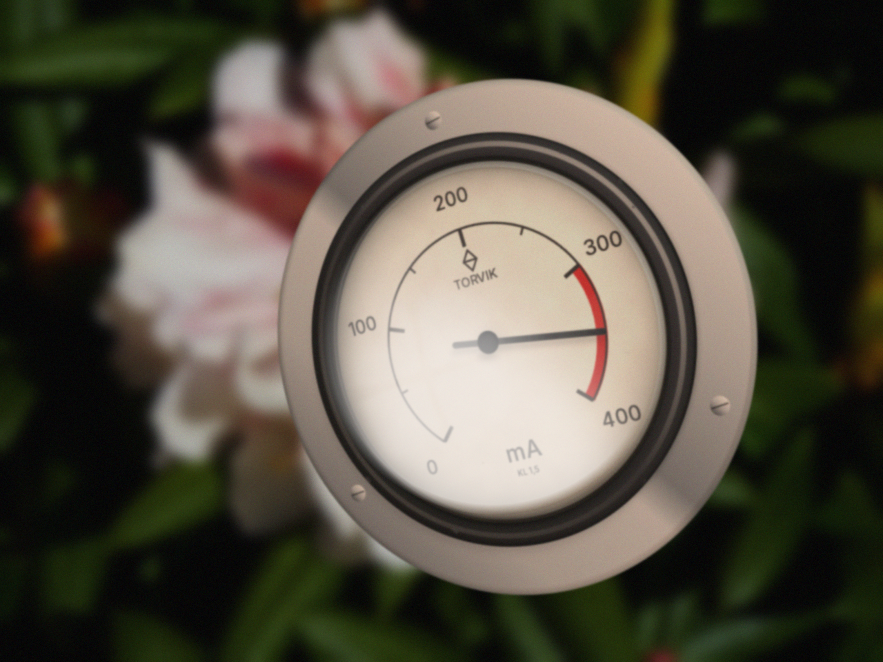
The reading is mA 350
